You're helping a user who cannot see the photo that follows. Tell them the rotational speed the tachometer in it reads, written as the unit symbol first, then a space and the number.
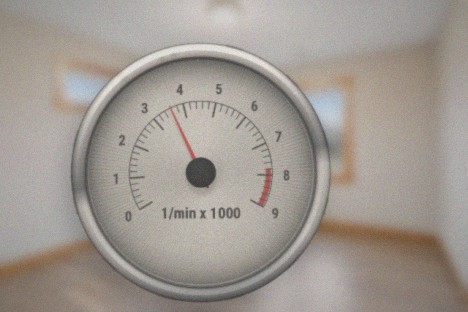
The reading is rpm 3600
